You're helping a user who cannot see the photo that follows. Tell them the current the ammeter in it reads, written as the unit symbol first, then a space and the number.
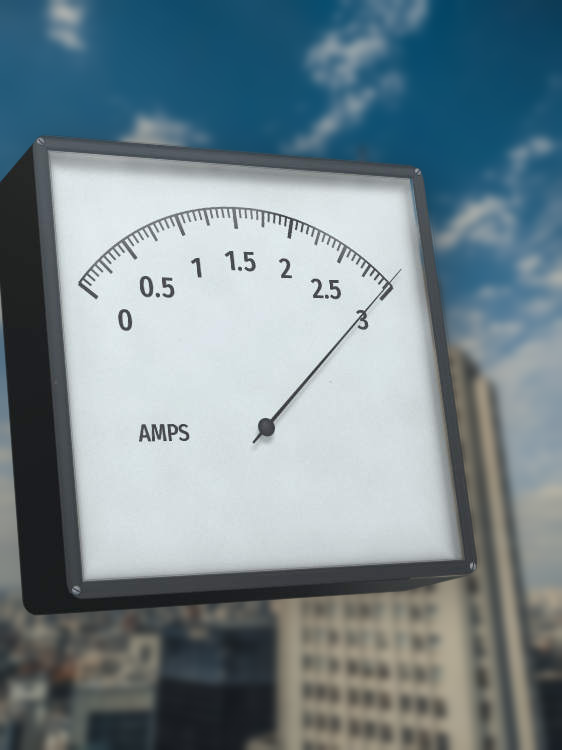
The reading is A 2.95
